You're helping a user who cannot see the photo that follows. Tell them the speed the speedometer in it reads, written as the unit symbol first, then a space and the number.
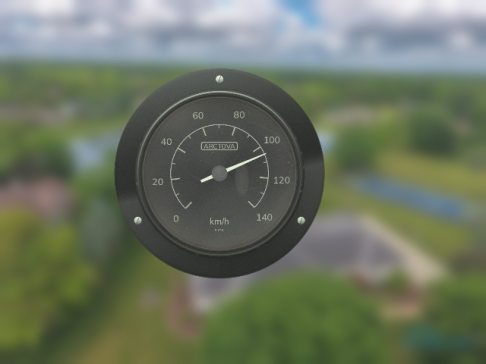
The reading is km/h 105
